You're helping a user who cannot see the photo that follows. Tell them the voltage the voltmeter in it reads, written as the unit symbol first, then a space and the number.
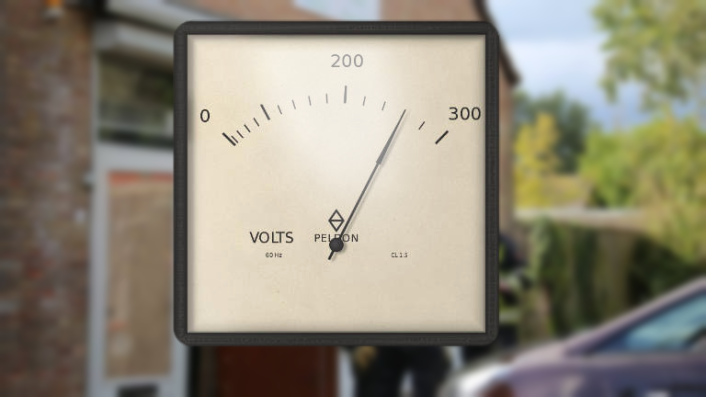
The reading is V 260
